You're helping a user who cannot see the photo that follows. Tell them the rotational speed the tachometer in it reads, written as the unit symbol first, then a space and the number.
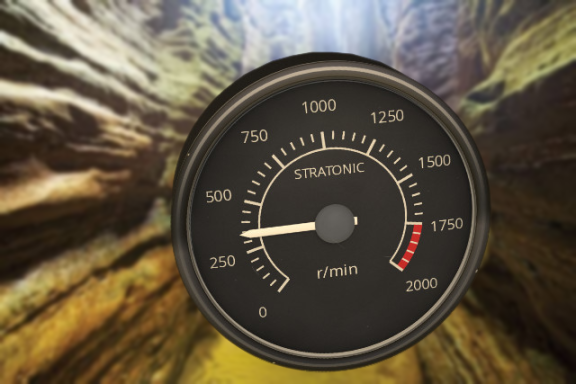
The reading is rpm 350
